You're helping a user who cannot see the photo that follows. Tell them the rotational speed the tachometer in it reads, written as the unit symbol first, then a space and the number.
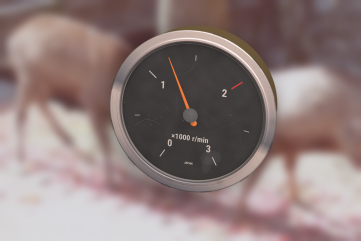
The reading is rpm 1250
